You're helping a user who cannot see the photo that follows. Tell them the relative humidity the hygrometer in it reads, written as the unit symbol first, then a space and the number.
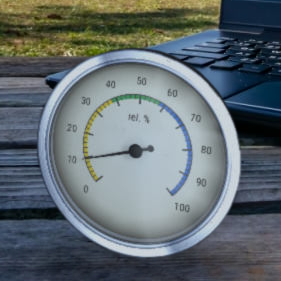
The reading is % 10
